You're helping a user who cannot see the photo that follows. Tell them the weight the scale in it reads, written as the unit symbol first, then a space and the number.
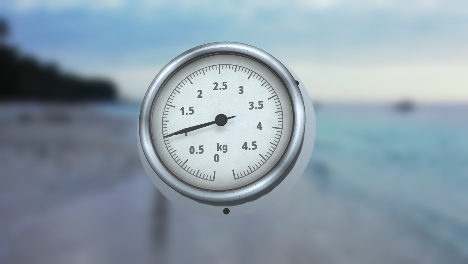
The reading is kg 1
